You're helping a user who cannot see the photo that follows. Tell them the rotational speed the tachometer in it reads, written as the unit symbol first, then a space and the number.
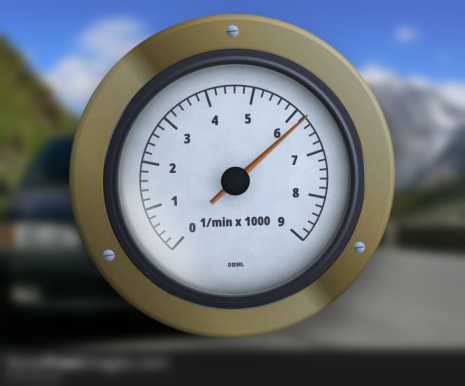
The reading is rpm 6200
